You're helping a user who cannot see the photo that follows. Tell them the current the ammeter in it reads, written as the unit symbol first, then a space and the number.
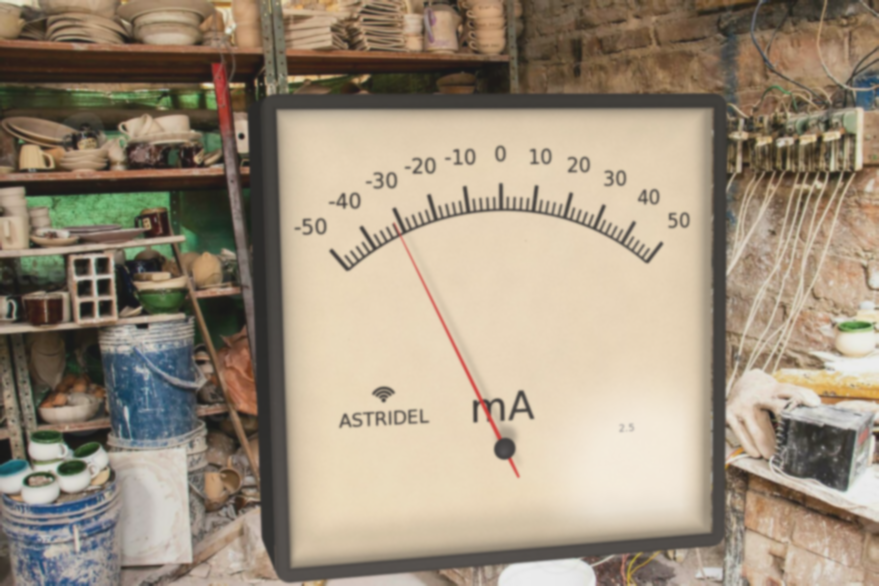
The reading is mA -32
